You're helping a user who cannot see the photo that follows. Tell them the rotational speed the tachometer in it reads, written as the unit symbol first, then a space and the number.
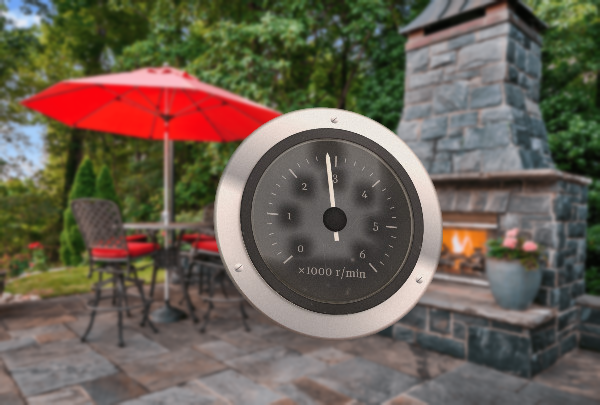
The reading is rpm 2800
